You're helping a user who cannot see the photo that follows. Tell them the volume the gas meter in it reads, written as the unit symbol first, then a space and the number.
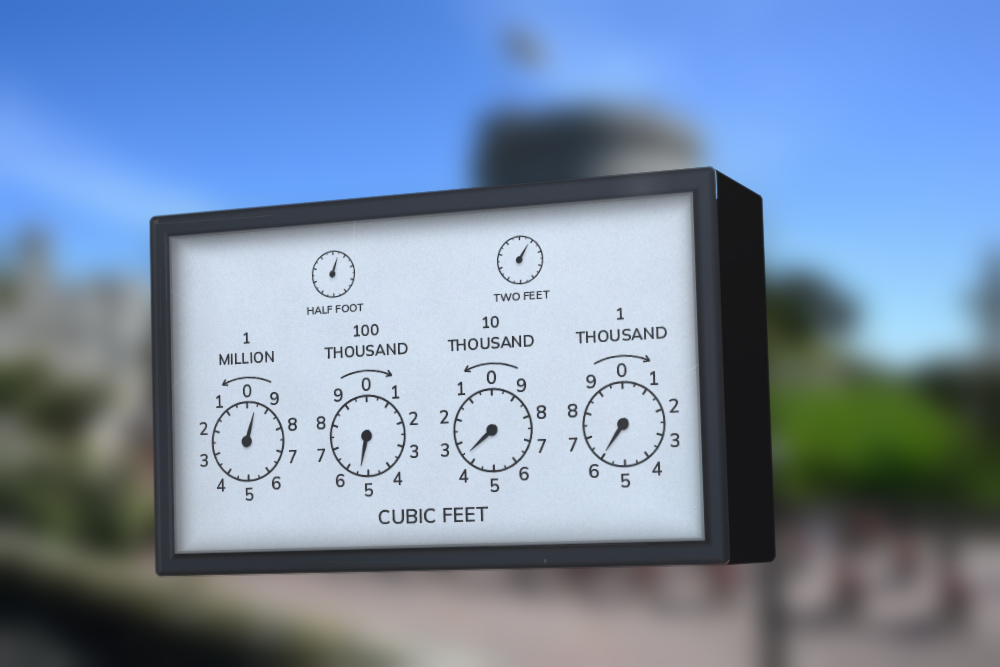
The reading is ft³ 953600
